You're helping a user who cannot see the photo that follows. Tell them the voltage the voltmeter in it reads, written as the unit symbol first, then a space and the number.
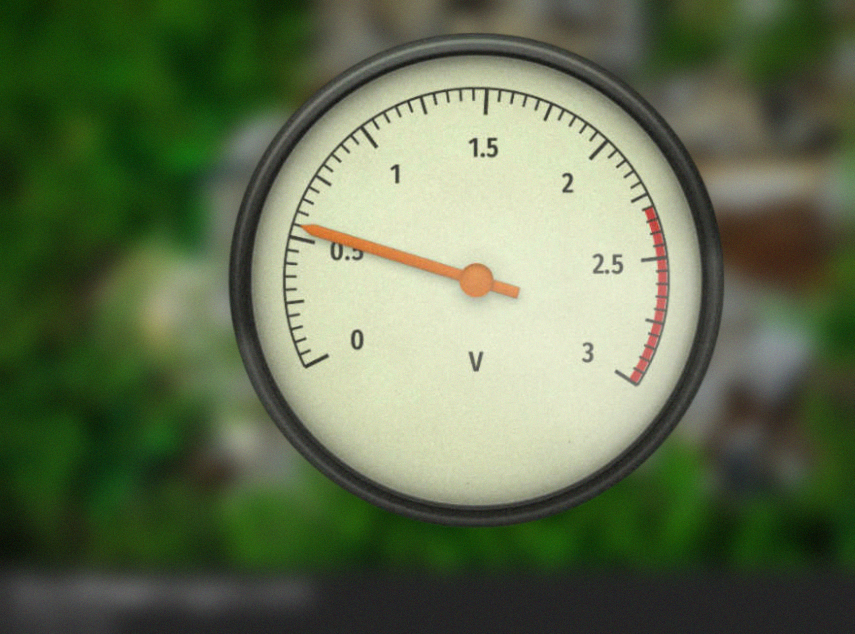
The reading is V 0.55
